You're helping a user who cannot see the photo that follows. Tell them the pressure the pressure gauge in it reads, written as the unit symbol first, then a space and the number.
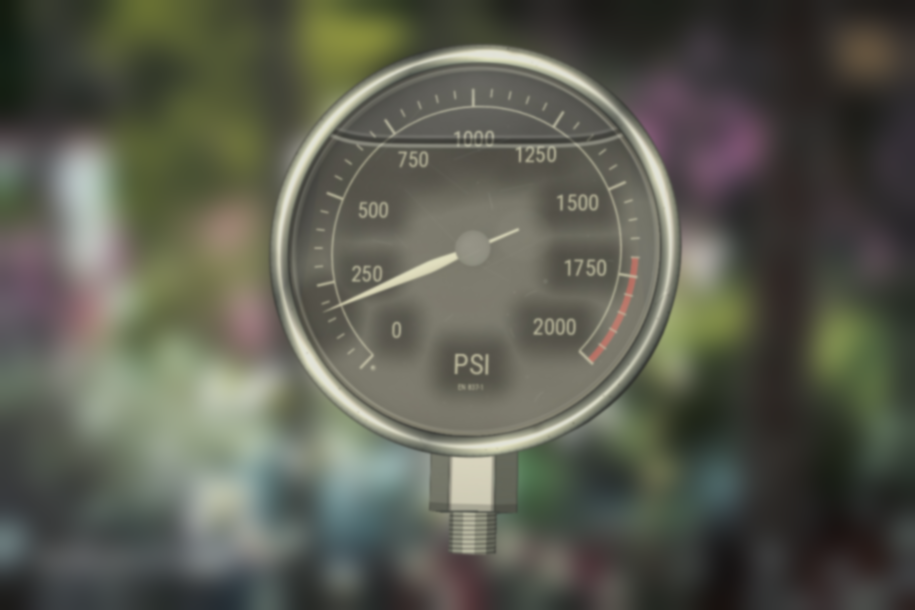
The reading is psi 175
